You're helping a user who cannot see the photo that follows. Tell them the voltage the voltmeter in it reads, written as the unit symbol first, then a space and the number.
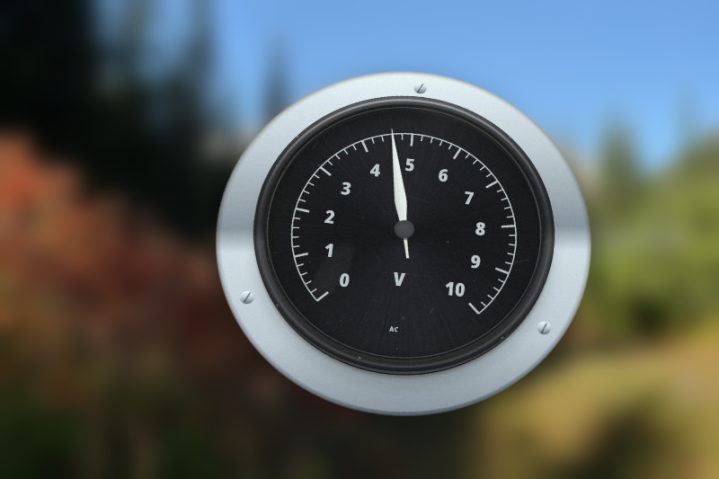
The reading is V 4.6
